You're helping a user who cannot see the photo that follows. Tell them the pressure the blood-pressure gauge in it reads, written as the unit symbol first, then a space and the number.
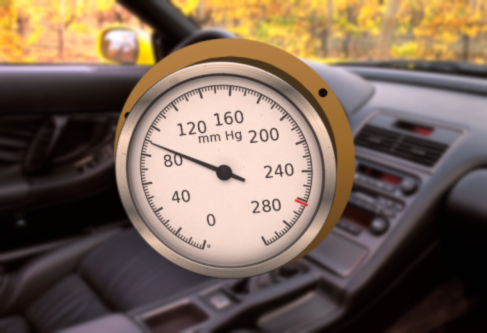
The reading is mmHg 90
